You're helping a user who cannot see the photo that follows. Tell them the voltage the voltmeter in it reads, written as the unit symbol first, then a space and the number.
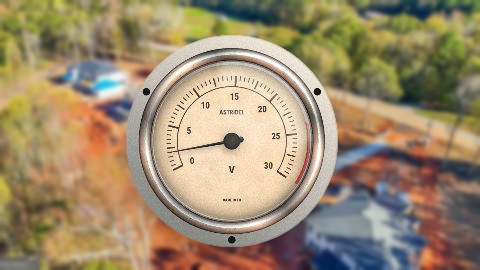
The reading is V 2
